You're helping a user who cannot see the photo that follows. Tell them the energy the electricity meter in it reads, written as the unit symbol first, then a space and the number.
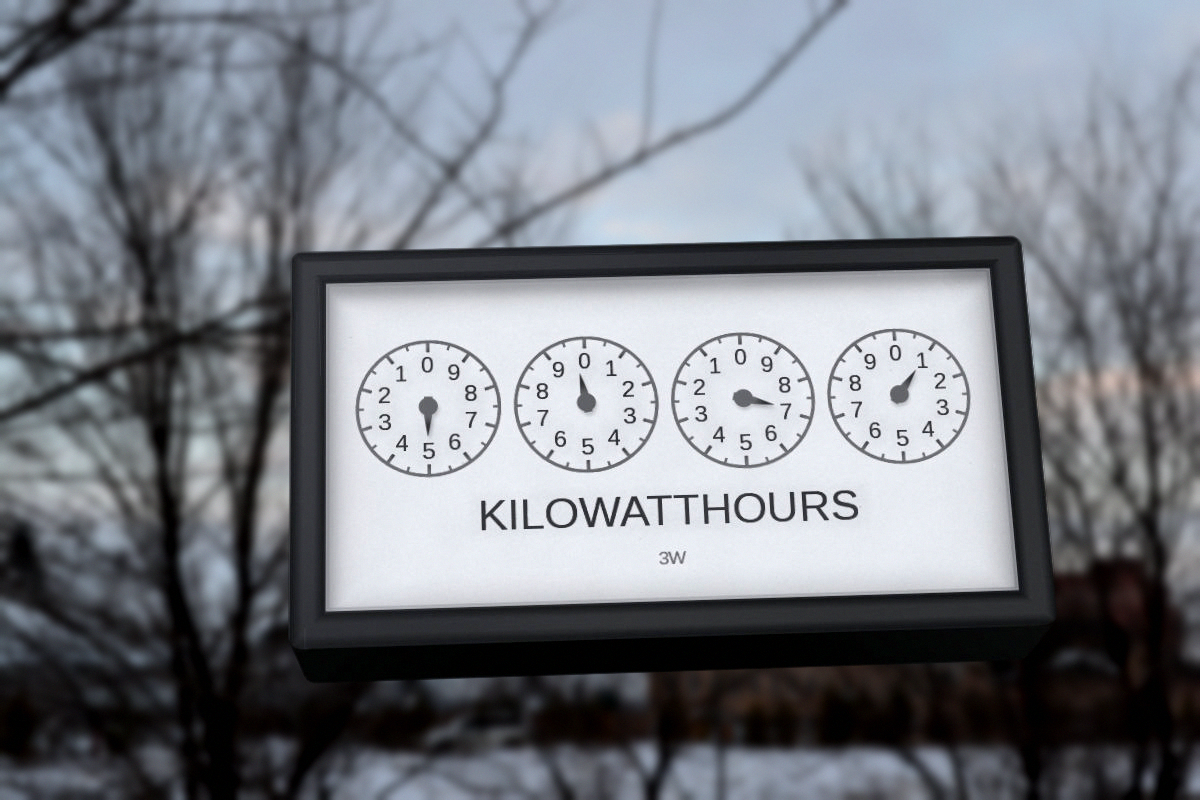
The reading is kWh 4971
